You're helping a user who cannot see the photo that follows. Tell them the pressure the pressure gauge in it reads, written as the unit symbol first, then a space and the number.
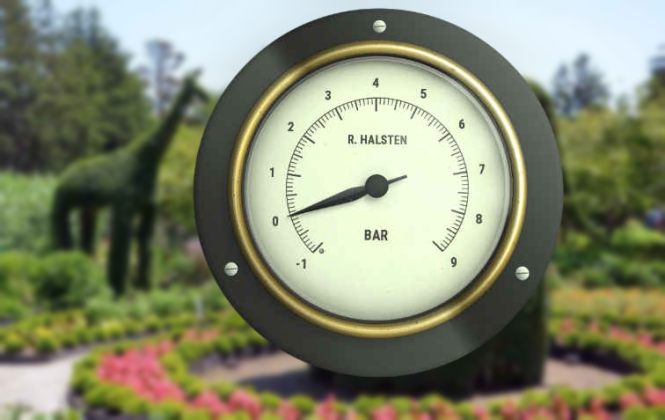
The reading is bar 0
